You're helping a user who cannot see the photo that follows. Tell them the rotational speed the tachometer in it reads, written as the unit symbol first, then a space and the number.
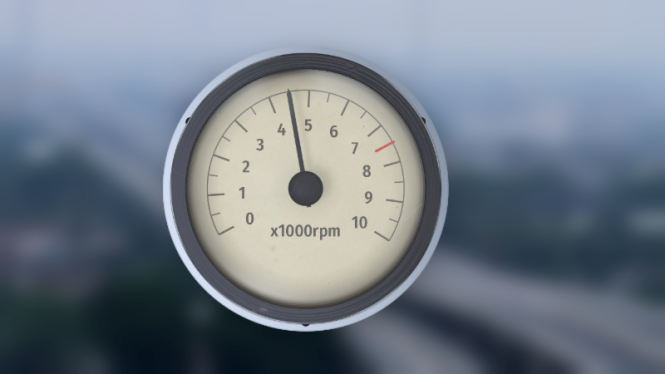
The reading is rpm 4500
